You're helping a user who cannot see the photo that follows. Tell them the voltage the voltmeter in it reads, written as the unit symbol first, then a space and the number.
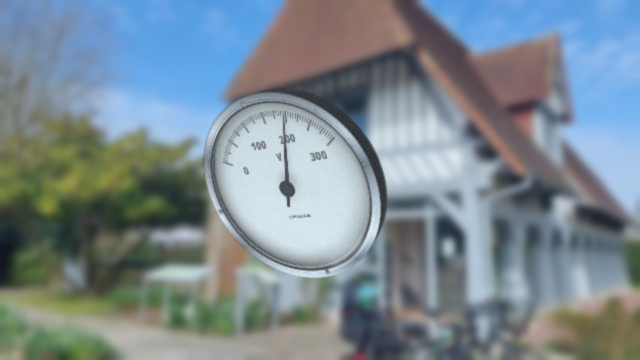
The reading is V 200
